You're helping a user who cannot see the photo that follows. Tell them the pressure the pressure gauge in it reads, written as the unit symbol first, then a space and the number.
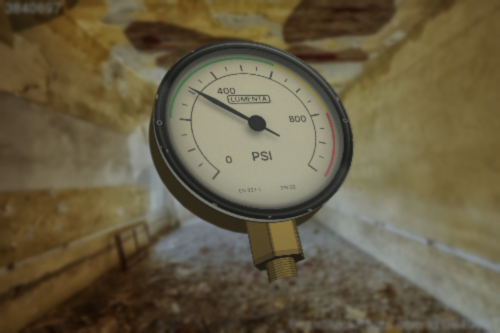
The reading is psi 300
